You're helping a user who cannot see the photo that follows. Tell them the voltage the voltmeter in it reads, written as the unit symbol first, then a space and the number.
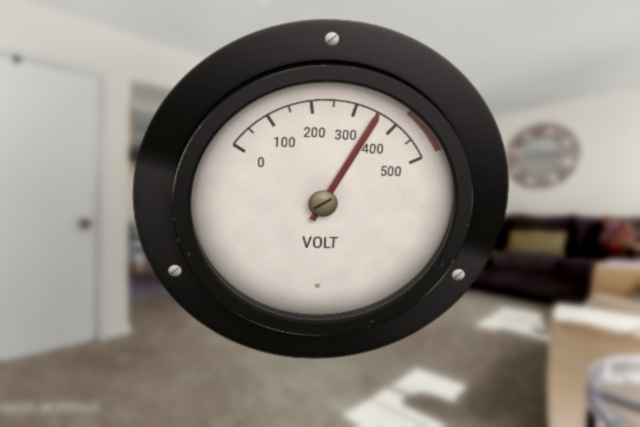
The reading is V 350
